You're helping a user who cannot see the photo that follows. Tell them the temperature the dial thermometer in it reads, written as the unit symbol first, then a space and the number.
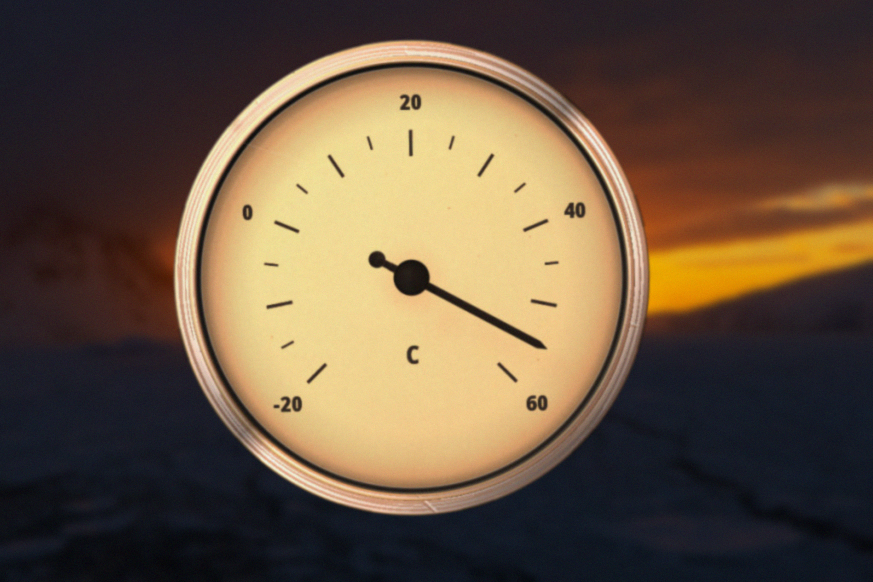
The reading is °C 55
